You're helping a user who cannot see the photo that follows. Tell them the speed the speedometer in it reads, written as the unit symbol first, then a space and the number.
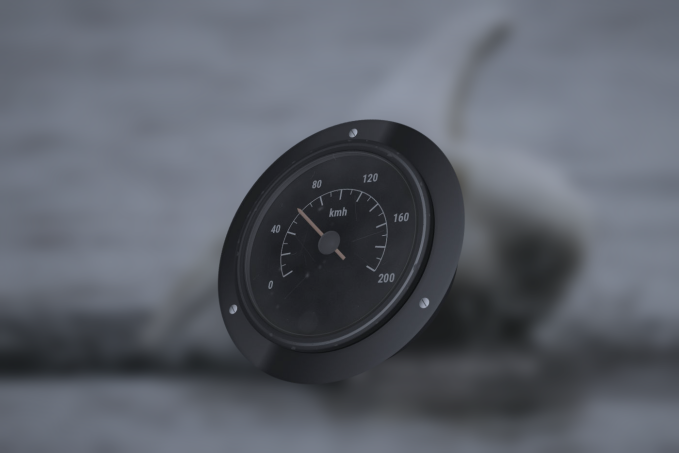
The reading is km/h 60
